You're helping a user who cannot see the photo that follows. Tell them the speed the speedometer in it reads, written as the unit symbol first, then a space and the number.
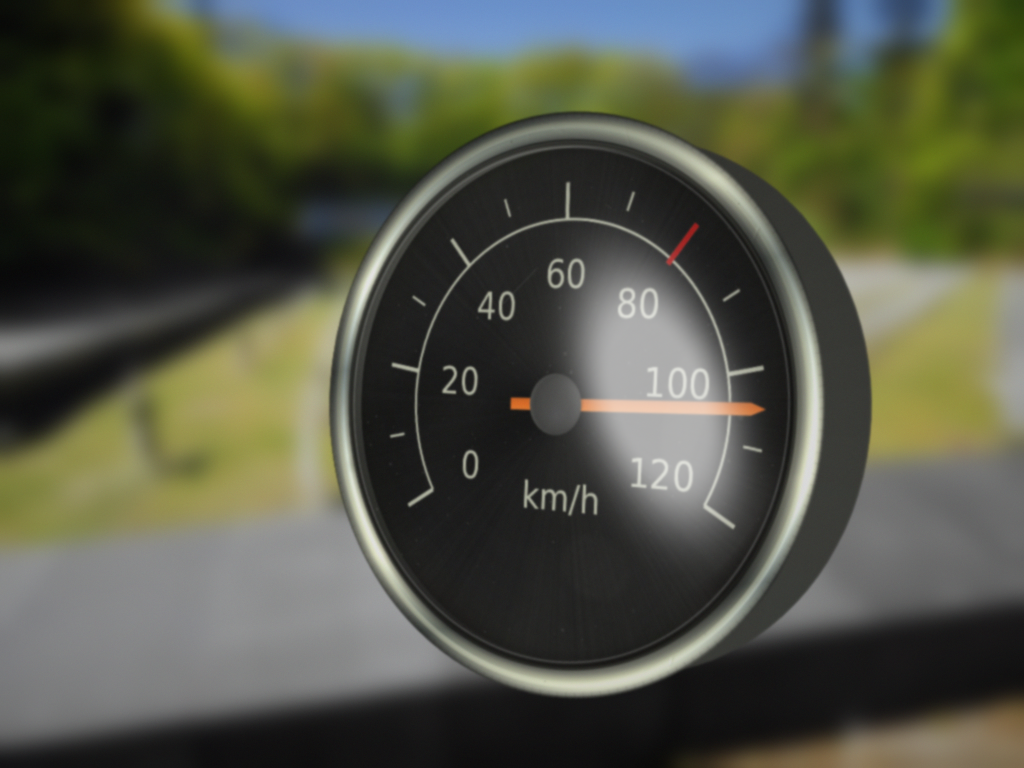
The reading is km/h 105
